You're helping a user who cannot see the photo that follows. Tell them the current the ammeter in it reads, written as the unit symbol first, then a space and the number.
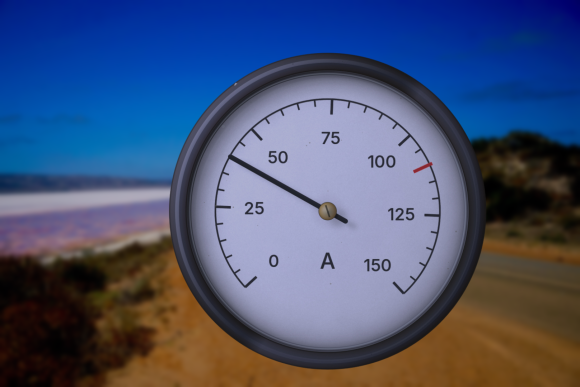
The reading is A 40
